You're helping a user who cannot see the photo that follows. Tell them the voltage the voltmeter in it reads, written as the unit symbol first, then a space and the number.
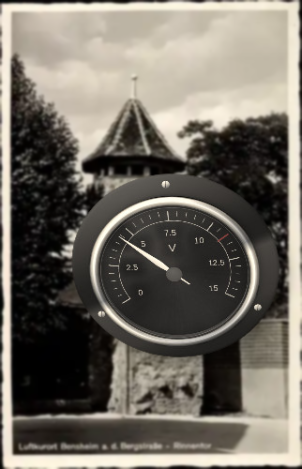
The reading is V 4.5
